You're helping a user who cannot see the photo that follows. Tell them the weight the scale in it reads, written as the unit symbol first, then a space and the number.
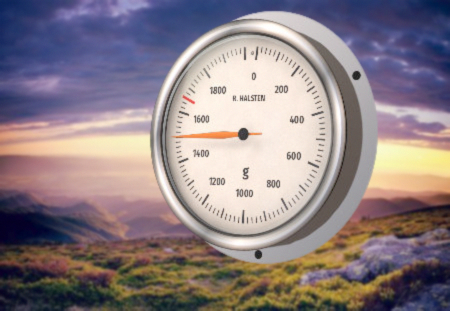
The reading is g 1500
